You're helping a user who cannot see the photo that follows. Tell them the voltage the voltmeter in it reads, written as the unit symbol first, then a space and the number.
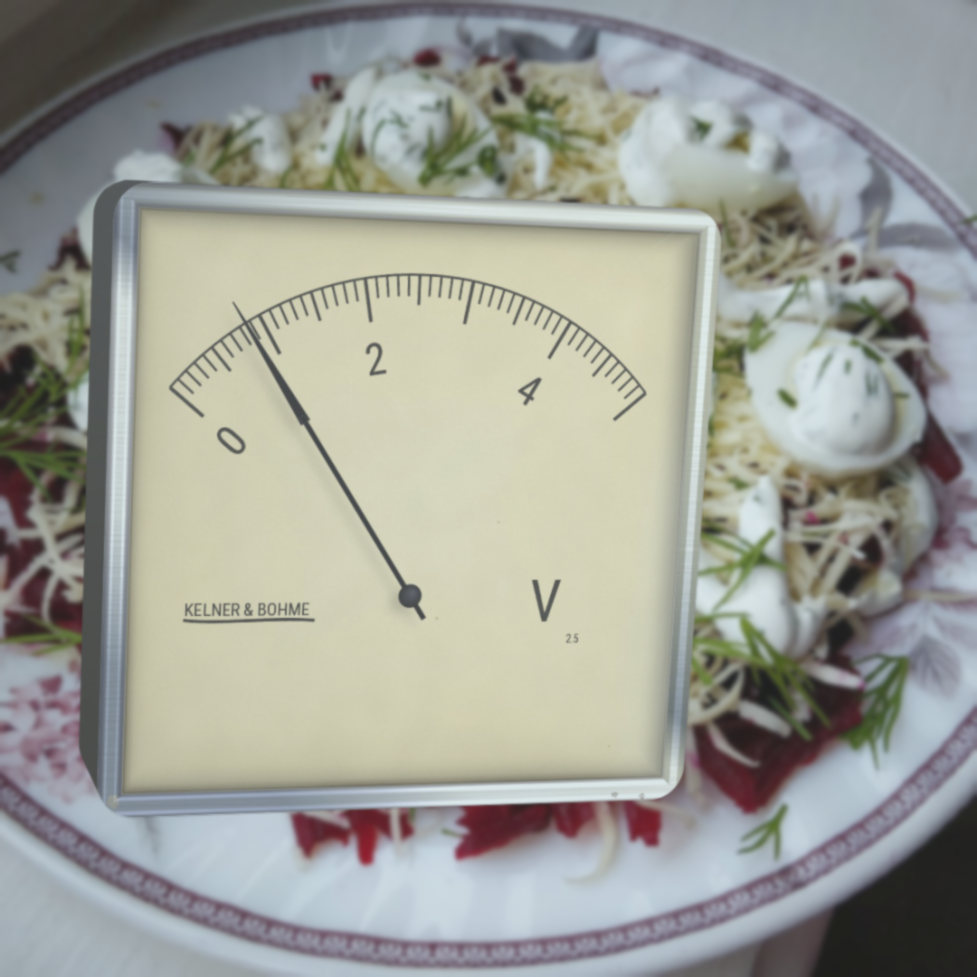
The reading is V 0.85
